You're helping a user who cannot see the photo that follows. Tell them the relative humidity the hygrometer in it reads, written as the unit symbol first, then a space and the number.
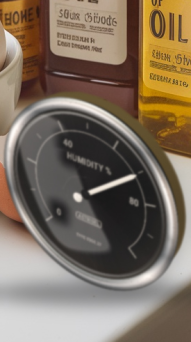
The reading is % 70
